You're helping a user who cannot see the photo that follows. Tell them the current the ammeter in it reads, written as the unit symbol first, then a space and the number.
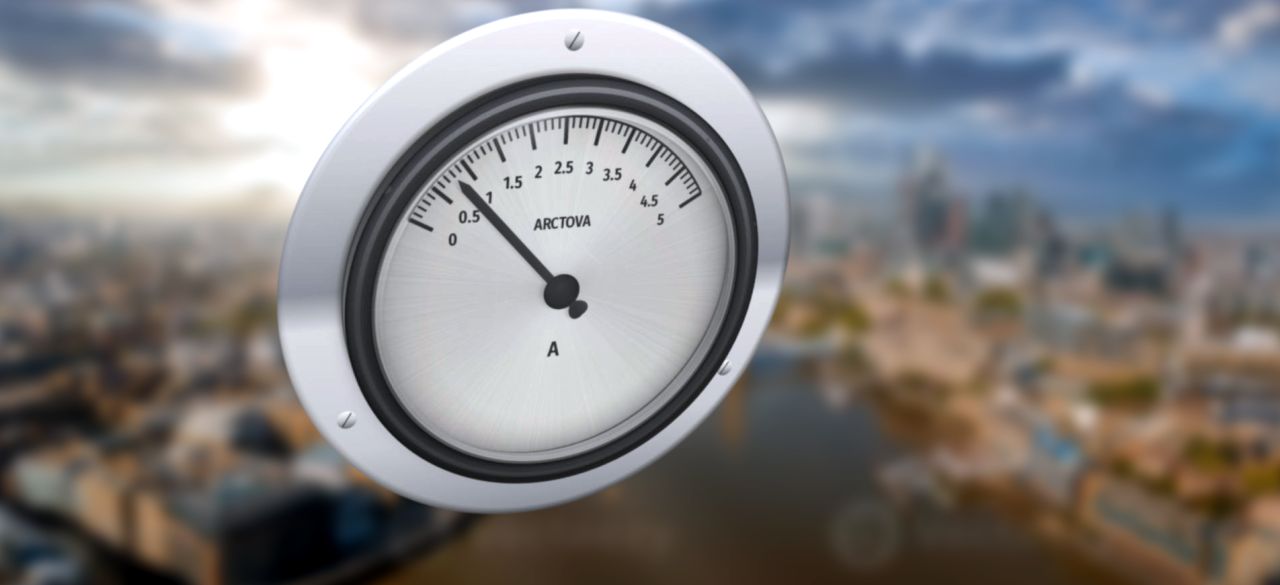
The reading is A 0.8
